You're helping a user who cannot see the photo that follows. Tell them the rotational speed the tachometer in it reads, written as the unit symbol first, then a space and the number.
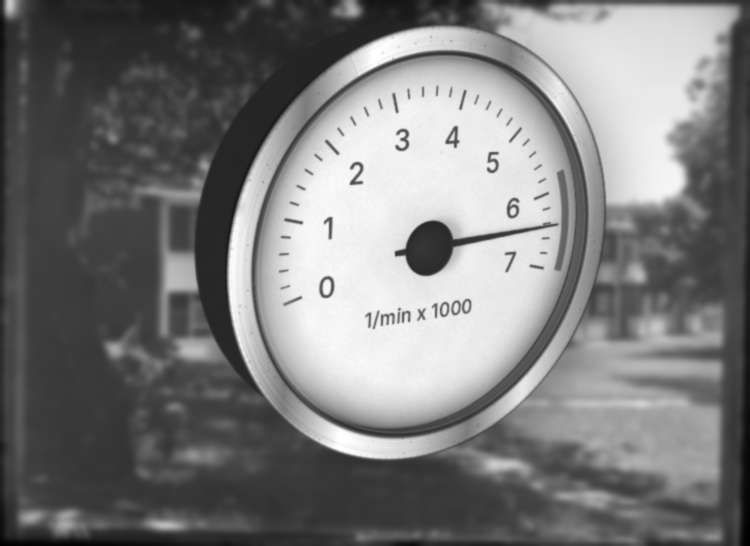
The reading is rpm 6400
